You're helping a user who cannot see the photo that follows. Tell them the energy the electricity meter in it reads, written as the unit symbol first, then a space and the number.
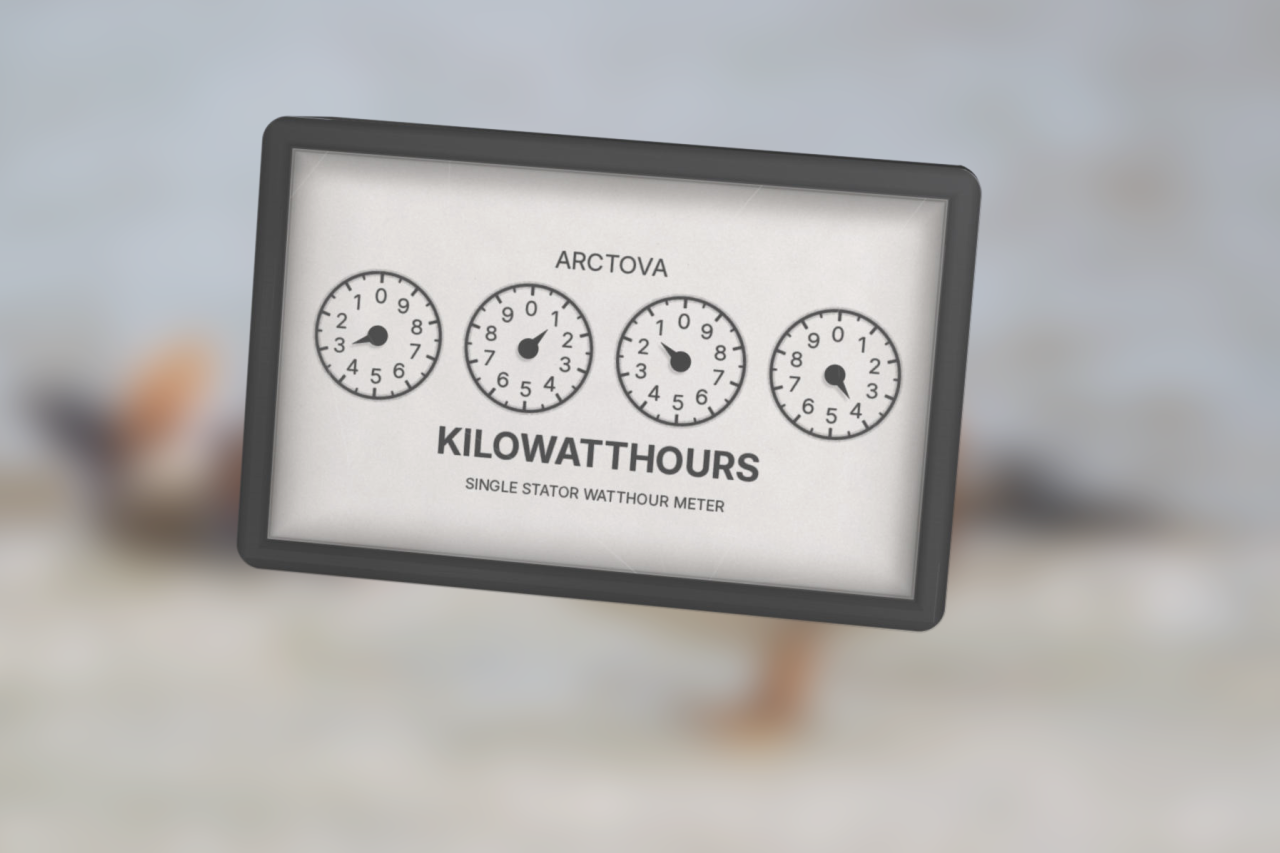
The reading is kWh 3114
